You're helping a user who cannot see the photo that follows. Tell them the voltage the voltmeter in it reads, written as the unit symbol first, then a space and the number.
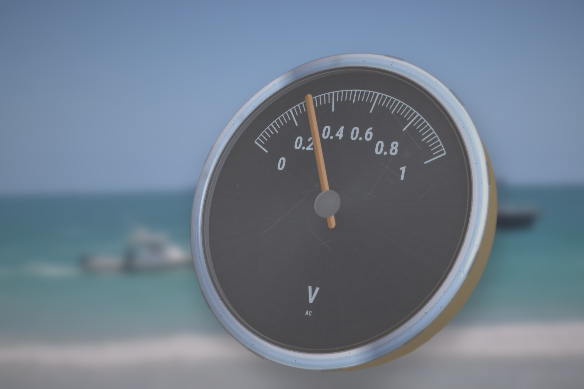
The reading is V 0.3
